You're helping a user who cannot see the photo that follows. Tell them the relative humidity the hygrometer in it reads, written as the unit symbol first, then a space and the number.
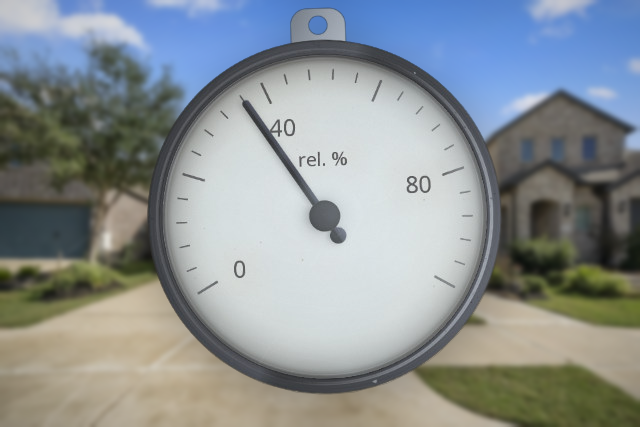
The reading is % 36
